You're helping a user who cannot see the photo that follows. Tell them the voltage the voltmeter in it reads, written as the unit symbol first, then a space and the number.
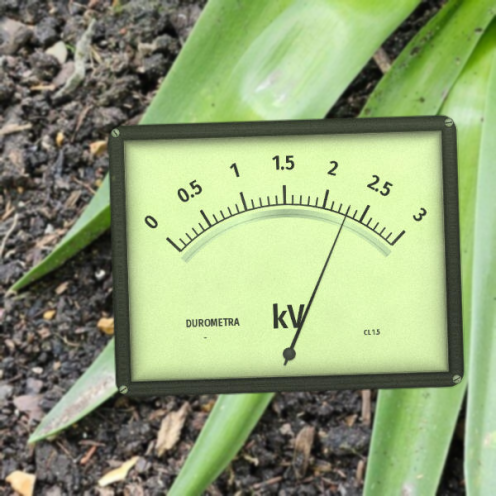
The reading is kV 2.3
